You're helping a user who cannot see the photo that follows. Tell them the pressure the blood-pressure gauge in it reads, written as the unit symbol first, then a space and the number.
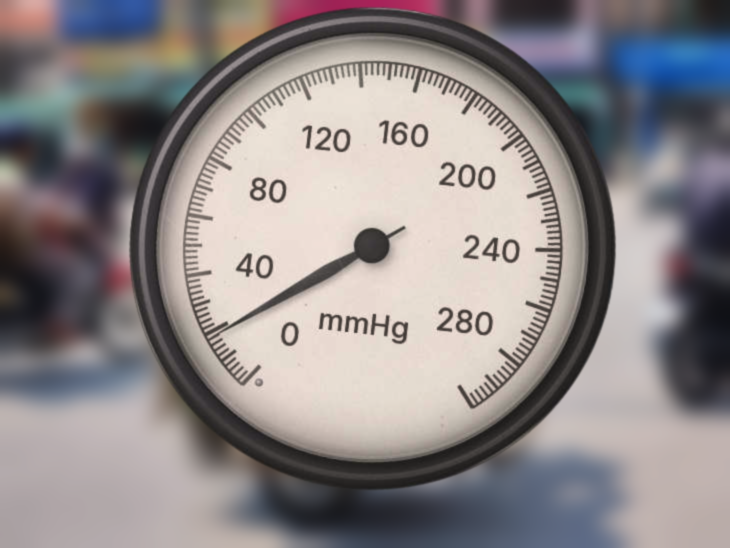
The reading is mmHg 18
